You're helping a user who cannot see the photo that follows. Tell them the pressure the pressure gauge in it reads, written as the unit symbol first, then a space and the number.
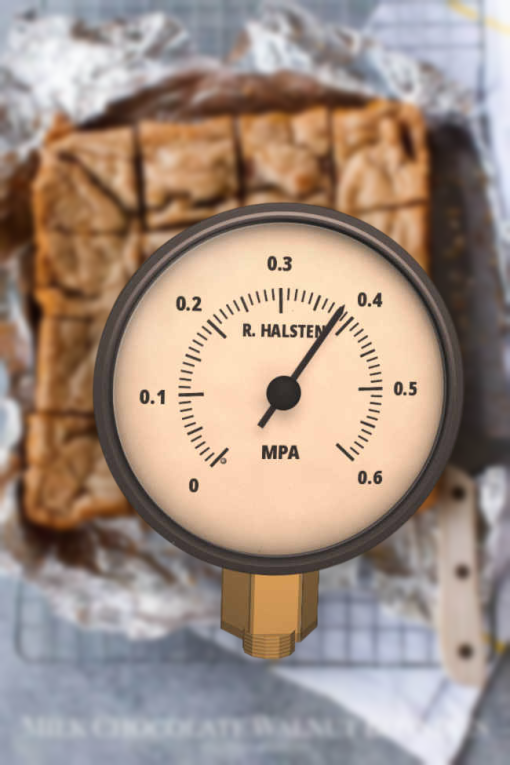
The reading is MPa 0.38
